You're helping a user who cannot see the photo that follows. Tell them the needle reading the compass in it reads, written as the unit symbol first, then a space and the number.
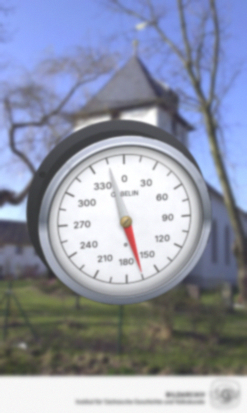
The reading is ° 165
